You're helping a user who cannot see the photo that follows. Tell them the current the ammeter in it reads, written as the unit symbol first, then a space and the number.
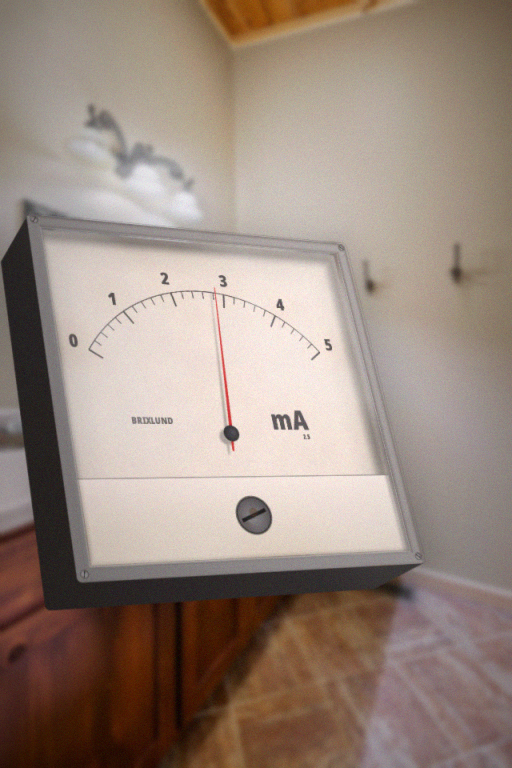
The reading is mA 2.8
